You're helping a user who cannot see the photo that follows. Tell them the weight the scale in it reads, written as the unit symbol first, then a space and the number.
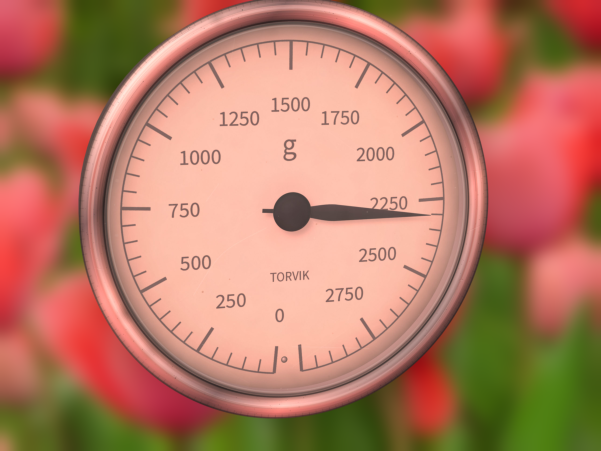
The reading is g 2300
